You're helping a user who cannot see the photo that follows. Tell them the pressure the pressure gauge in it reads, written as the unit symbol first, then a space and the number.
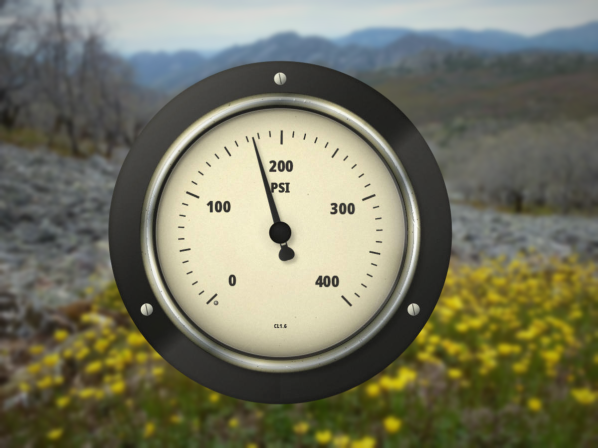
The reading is psi 175
